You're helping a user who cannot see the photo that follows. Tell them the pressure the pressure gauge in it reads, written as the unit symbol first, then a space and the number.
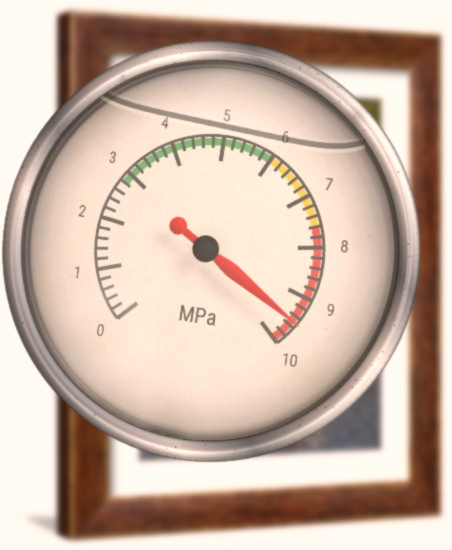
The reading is MPa 9.5
